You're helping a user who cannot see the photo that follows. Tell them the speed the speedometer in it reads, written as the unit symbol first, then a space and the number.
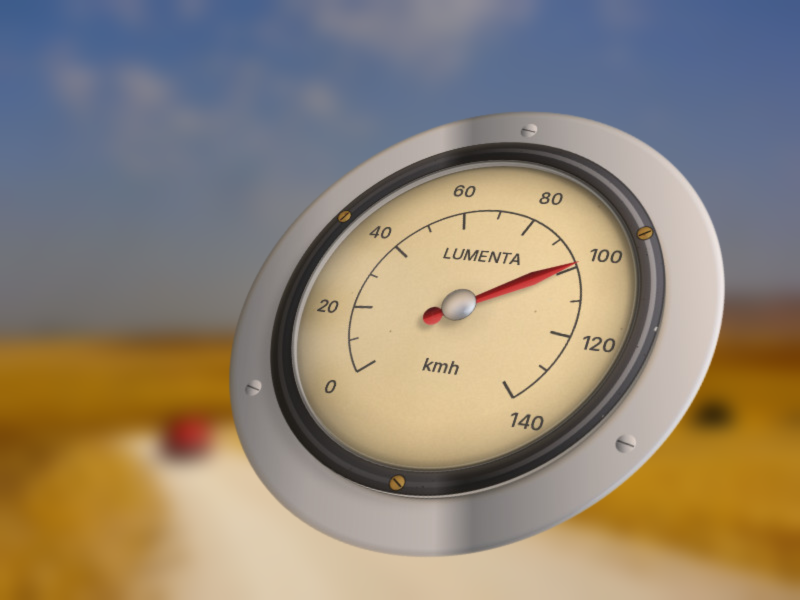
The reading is km/h 100
